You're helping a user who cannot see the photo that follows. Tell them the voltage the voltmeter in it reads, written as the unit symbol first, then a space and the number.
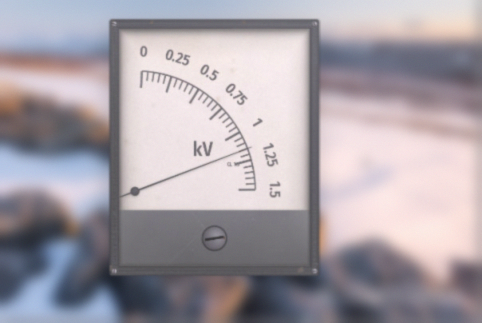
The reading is kV 1.15
